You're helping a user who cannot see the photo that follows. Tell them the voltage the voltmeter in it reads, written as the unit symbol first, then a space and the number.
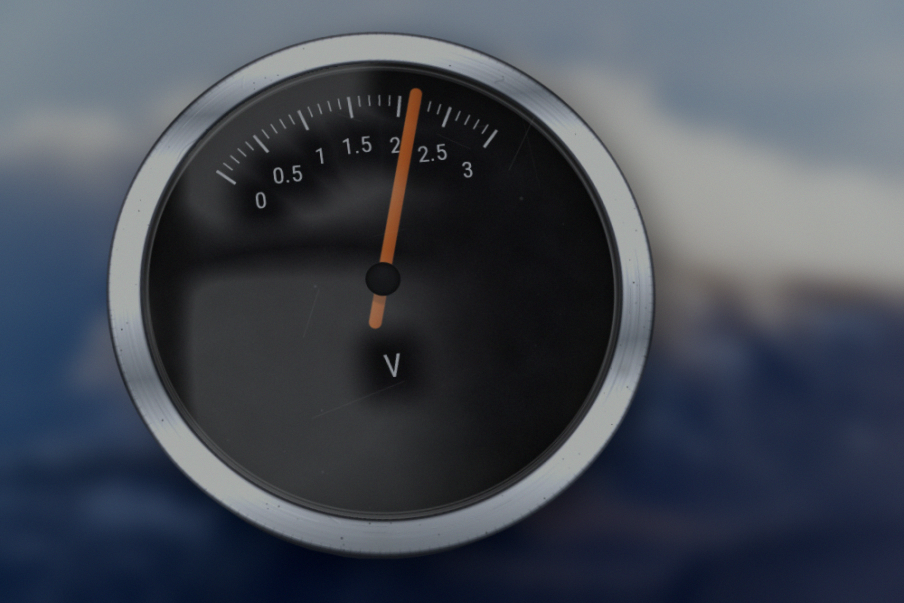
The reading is V 2.15
